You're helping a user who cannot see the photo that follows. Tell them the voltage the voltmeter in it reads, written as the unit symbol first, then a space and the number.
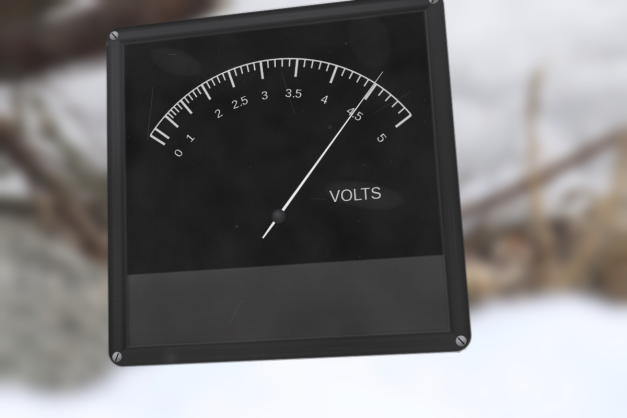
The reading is V 4.5
